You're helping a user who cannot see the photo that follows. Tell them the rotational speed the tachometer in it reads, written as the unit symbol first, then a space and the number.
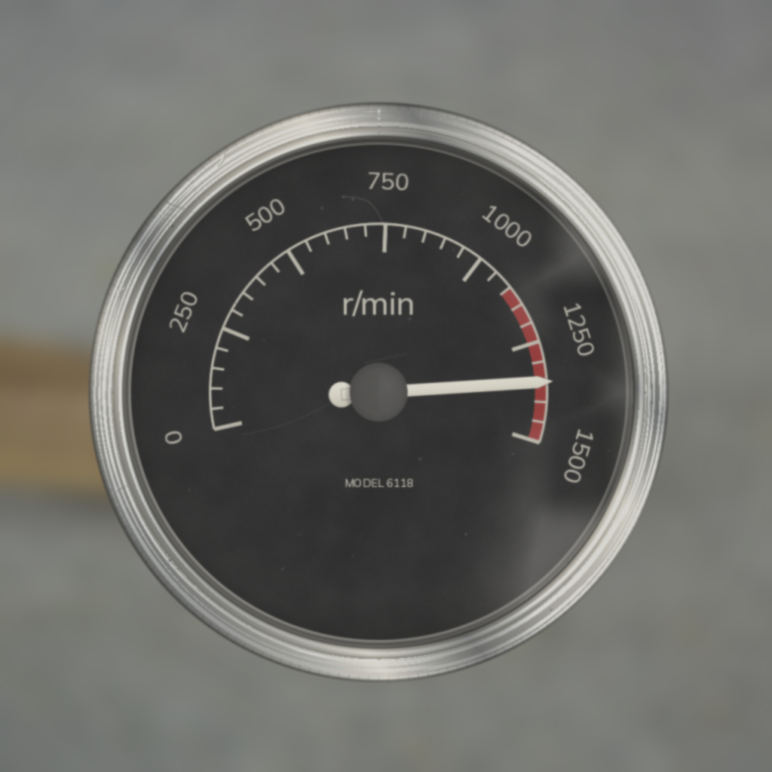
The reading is rpm 1350
